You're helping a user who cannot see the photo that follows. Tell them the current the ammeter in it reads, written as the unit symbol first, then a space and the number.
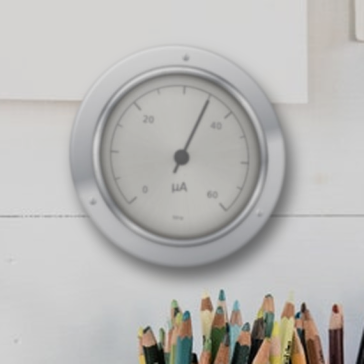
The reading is µA 35
